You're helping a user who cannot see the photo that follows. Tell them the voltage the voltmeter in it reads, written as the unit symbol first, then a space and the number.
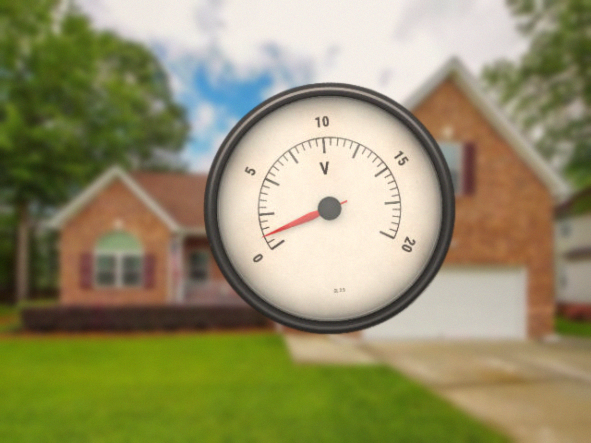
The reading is V 1
